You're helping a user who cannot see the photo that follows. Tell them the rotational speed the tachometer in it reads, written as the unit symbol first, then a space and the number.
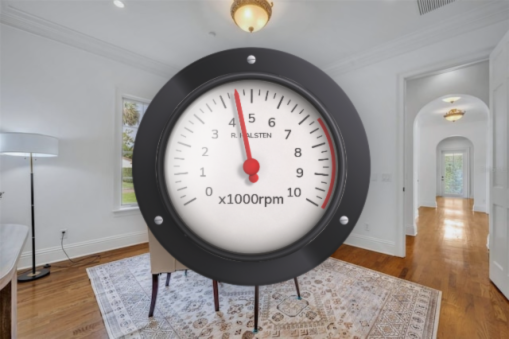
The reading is rpm 4500
